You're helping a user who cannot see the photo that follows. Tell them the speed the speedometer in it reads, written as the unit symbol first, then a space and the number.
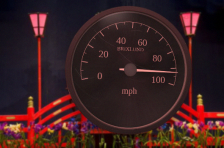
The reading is mph 92.5
